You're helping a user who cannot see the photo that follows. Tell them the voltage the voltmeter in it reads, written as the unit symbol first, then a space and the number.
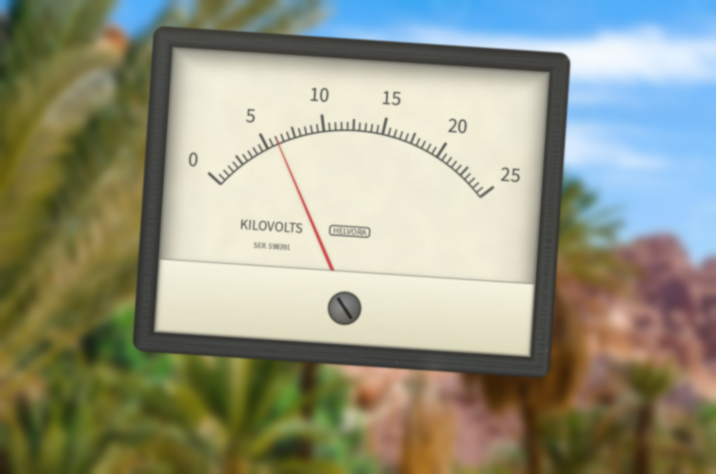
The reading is kV 6
